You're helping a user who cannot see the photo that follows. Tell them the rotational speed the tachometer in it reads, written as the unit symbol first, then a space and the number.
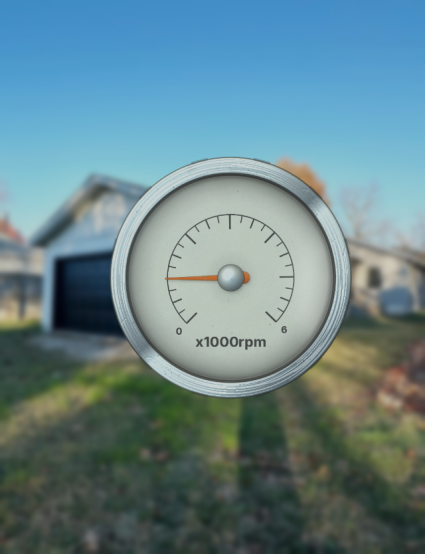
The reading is rpm 1000
